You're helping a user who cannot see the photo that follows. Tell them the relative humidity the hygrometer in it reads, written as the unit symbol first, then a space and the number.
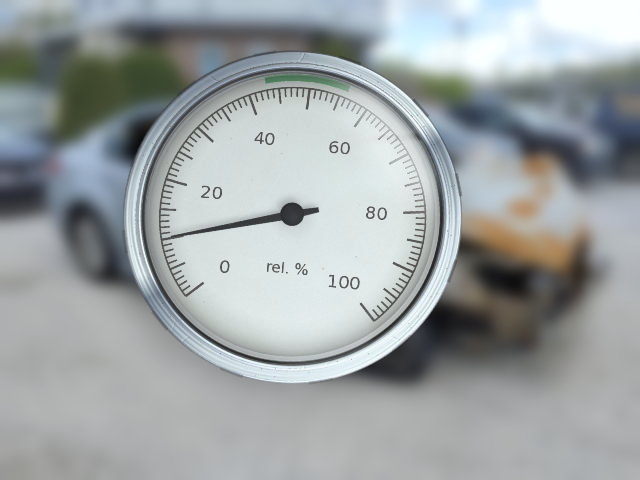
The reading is % 10
